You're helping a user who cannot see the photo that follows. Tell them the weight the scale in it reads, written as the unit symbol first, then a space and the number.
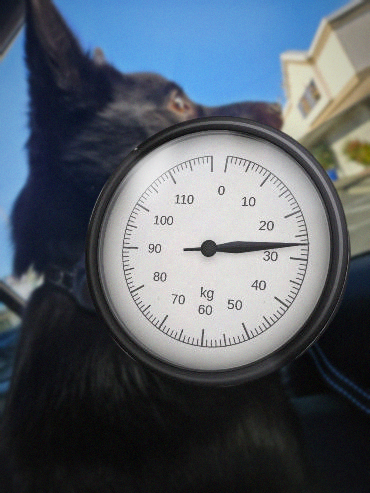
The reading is kg 27
